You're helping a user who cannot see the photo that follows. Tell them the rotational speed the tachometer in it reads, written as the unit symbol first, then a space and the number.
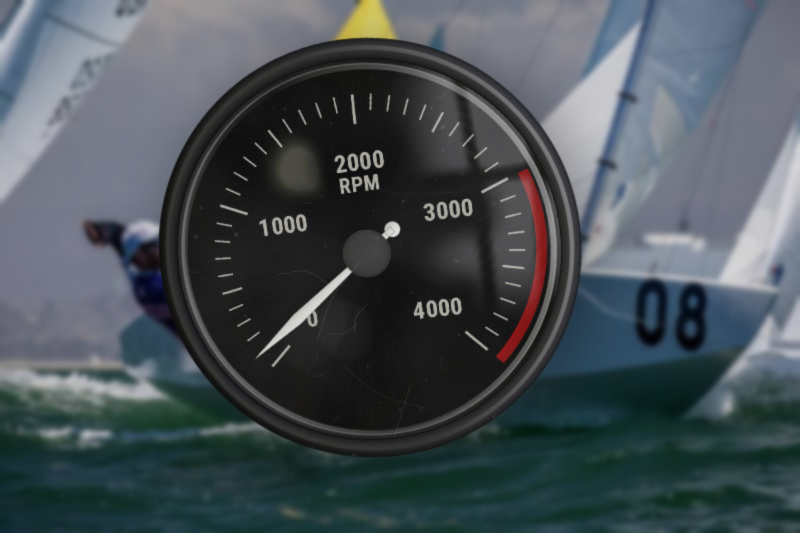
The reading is rpm 100
